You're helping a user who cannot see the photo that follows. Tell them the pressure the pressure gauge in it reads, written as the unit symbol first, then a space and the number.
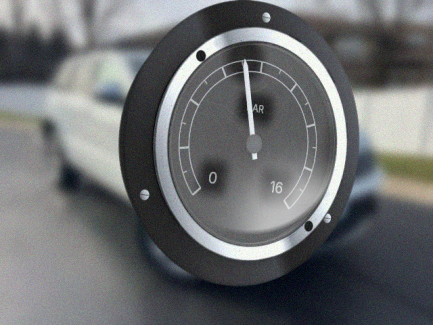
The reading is bar 7
